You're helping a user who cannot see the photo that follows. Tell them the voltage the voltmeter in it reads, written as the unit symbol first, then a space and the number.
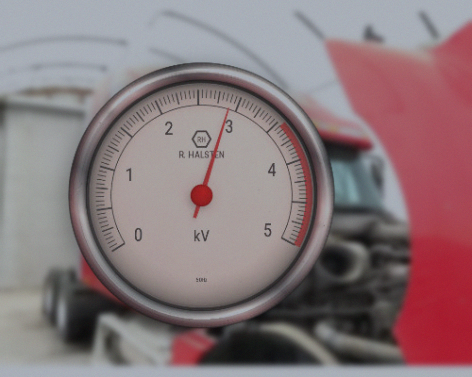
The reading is kV 2.9
